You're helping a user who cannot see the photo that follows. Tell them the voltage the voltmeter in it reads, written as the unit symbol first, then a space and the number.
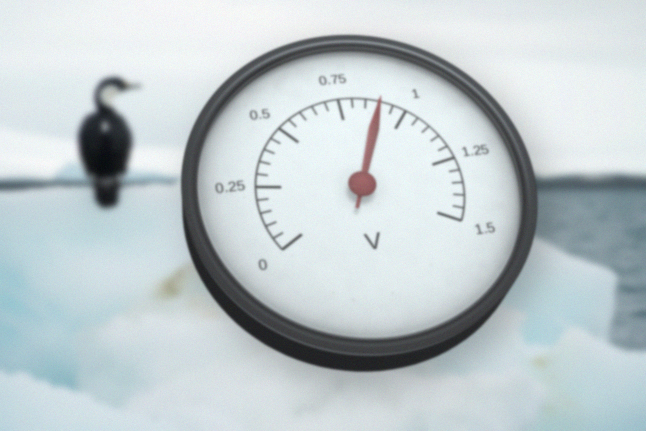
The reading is V 0.9
